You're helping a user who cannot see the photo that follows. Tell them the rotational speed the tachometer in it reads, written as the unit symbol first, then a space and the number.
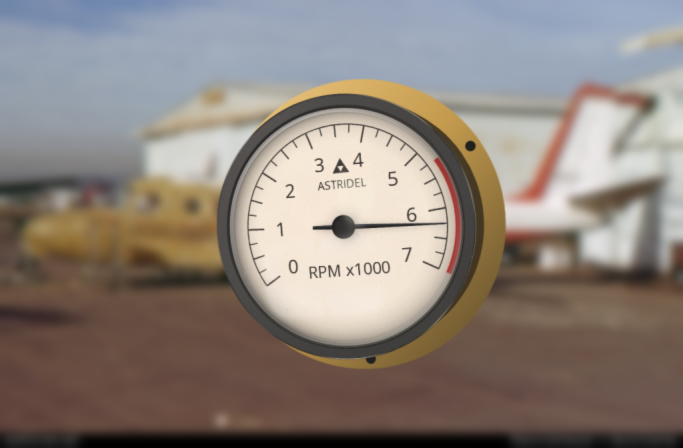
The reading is rpm 6250
